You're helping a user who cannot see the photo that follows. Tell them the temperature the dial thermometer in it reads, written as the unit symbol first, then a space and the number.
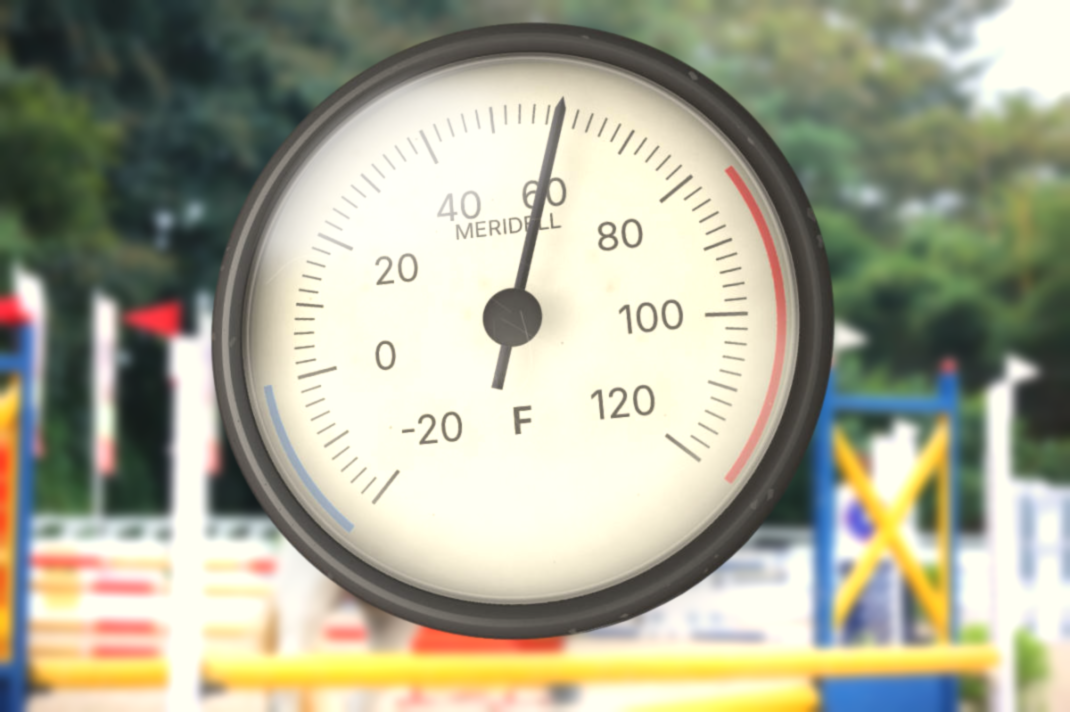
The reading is °F 60
